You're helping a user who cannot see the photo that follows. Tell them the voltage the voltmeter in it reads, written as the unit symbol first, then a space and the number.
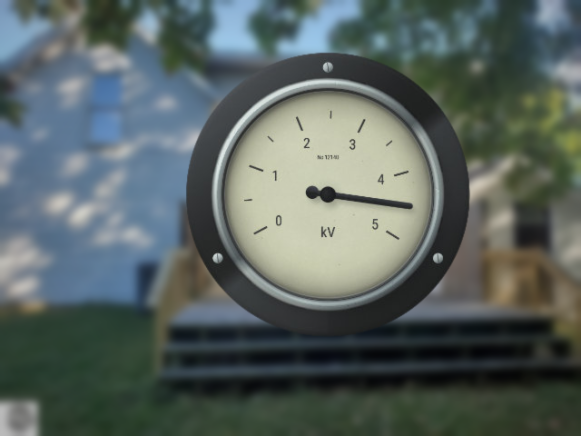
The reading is kV 4.5
